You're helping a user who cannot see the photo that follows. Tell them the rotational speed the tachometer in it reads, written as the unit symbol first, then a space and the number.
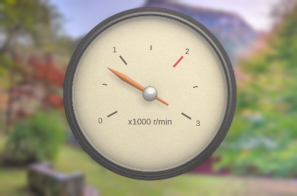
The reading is rpm 750
